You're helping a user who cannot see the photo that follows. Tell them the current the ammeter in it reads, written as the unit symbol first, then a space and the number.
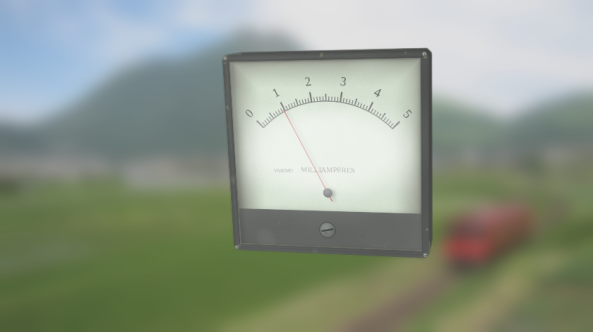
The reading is mA 1
